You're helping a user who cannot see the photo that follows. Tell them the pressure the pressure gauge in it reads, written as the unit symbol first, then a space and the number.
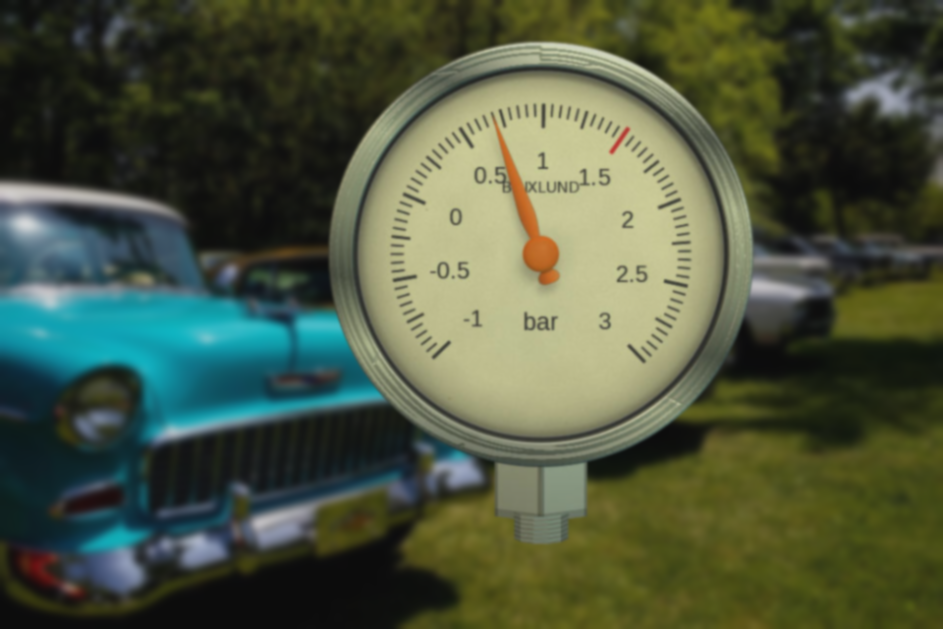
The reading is bar 0.7
